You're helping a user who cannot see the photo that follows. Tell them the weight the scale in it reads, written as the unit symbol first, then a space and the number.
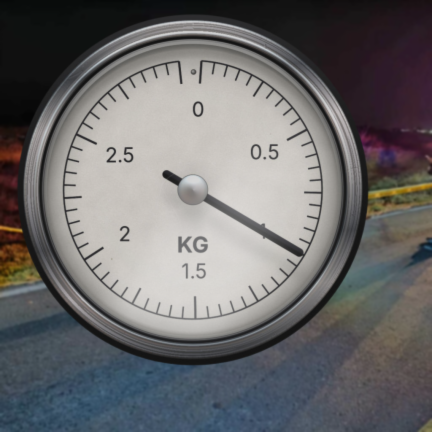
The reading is kg 1
